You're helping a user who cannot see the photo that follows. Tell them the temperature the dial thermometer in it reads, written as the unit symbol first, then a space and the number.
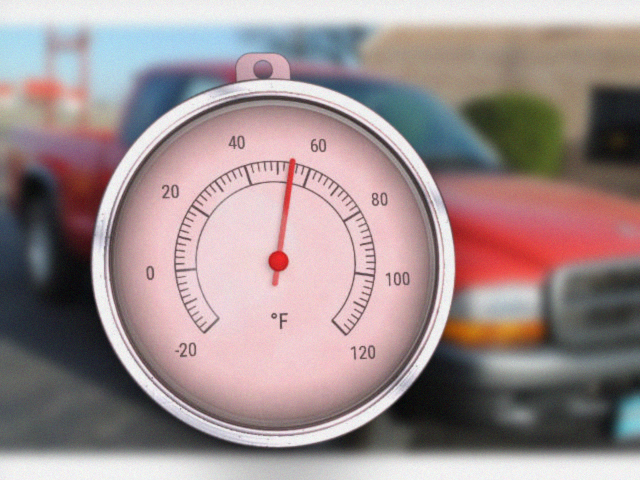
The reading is °F 54
